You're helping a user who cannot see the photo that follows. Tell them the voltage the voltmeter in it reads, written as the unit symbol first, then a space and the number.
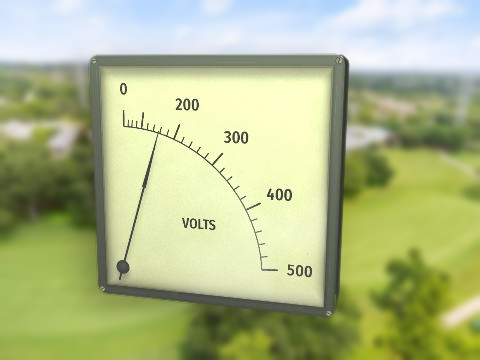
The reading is V 160
